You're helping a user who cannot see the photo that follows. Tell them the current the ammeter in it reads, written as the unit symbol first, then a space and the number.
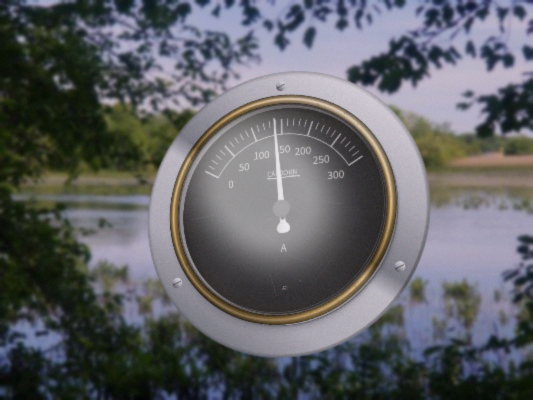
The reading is A 140
